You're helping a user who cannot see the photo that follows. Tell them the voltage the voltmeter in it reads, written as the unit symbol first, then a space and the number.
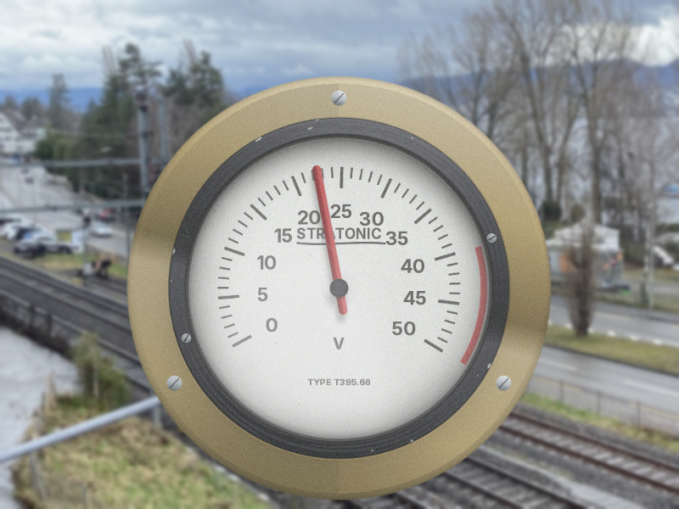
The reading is V 22.5
